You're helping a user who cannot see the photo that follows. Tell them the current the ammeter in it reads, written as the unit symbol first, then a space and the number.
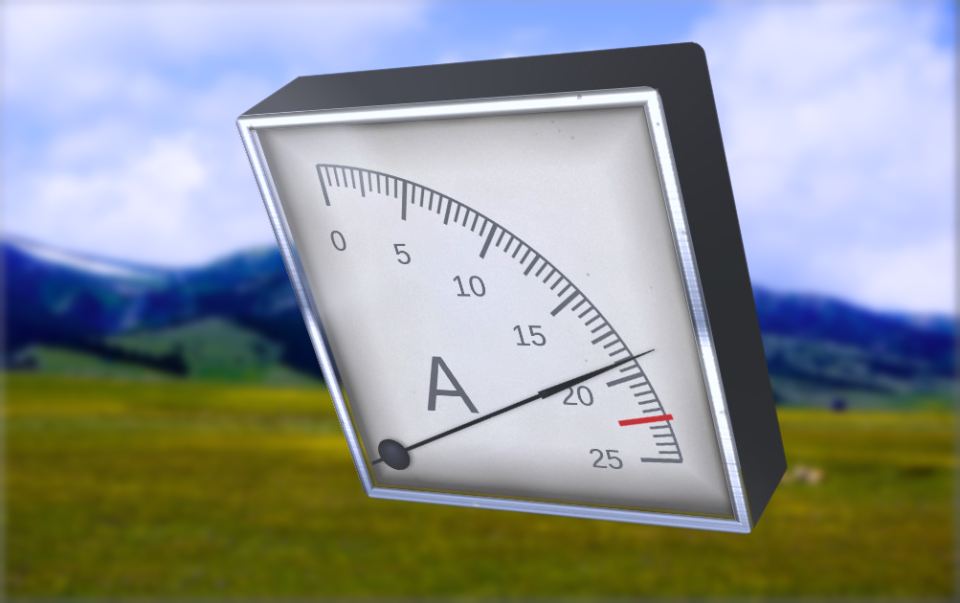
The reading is A 19
